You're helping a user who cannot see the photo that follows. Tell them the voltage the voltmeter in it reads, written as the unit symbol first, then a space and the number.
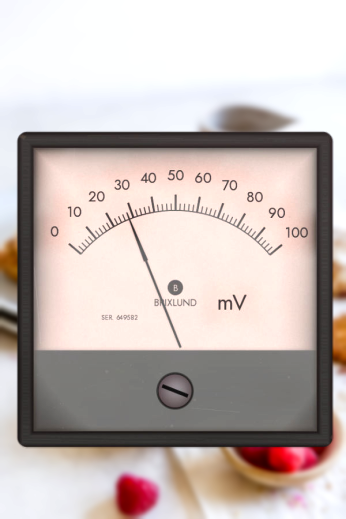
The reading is mV 28
